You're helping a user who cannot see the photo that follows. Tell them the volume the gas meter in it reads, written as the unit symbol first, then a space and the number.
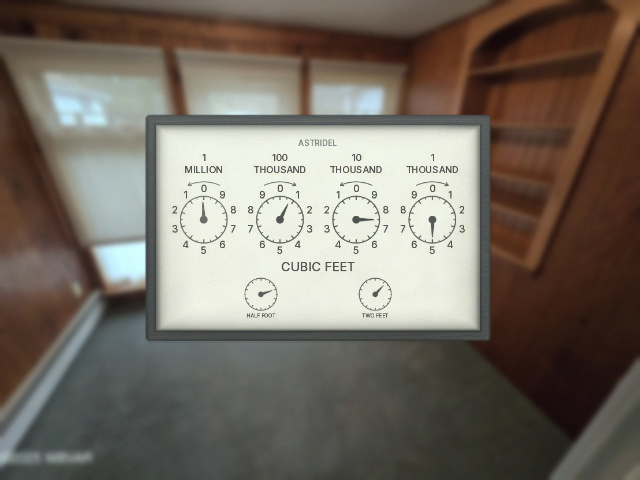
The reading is ft³ 7500
